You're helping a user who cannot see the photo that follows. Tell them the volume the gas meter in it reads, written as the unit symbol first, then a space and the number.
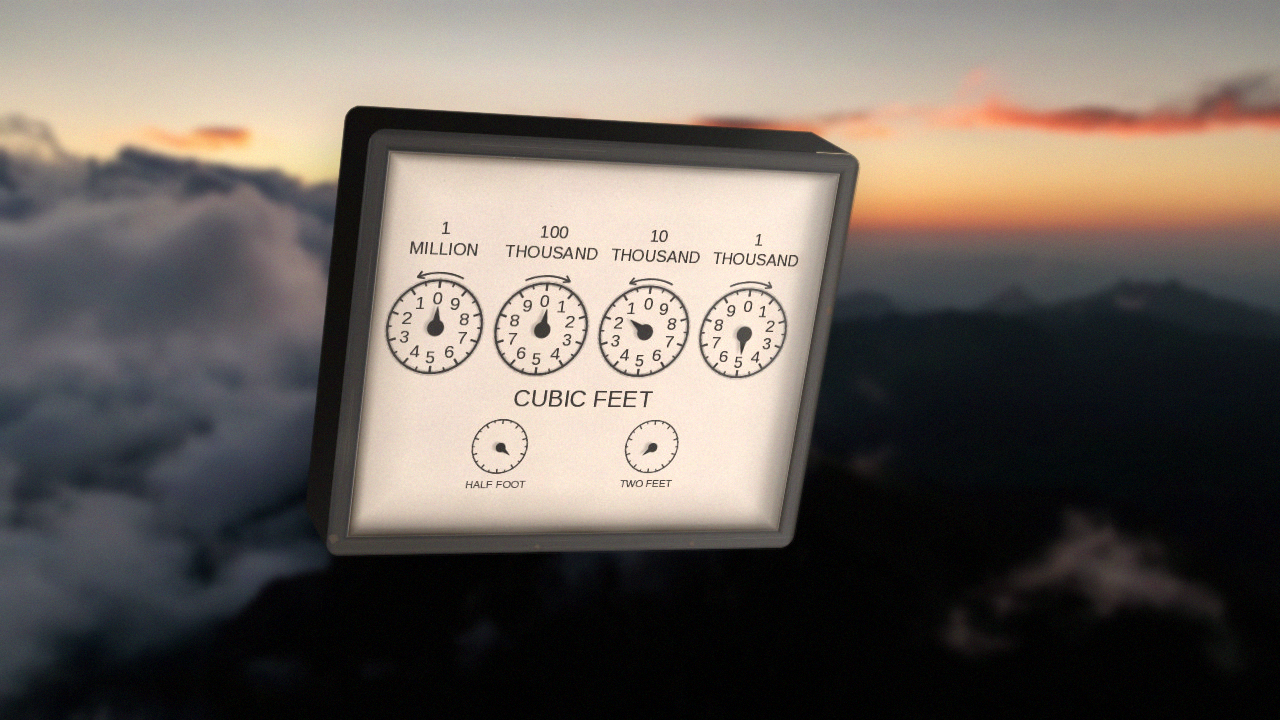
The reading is ft³ 1500
